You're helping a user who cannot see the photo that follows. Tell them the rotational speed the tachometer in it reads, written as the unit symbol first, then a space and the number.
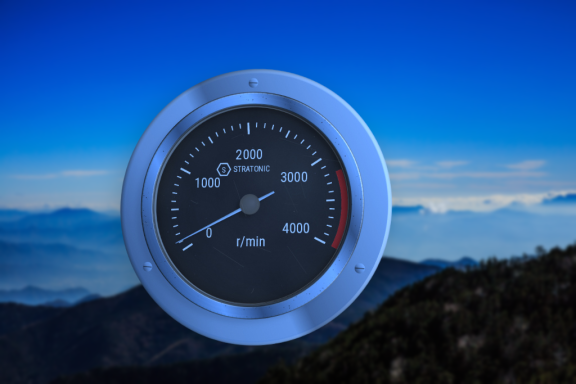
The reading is rpm 100
